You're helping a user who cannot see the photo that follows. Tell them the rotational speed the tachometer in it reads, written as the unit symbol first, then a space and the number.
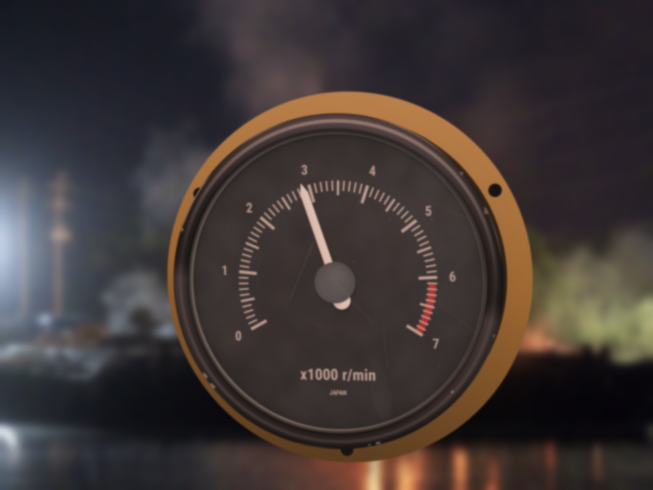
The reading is rpm 2900
